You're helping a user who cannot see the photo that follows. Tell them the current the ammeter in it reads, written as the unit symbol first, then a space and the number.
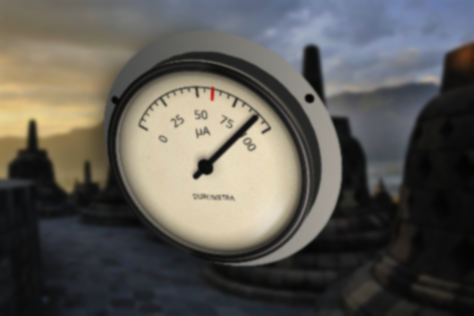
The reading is µA 90
